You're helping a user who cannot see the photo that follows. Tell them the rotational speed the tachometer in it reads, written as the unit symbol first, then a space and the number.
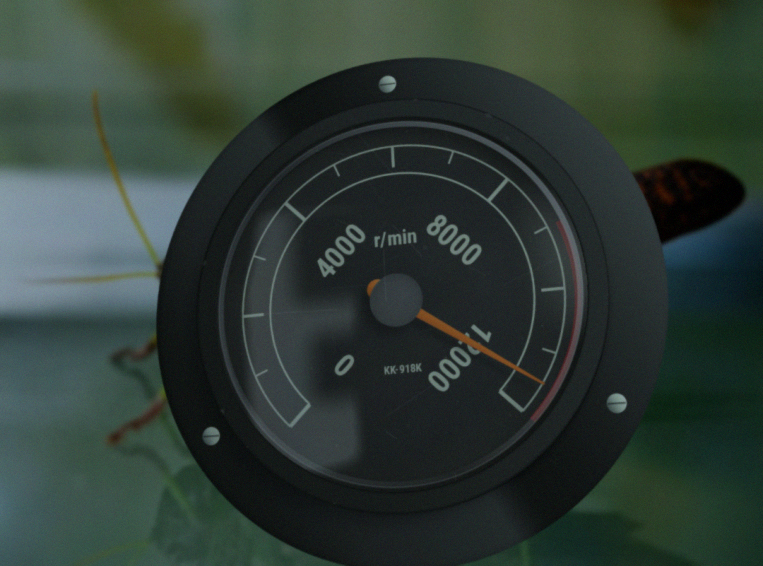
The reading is rpm 11500
